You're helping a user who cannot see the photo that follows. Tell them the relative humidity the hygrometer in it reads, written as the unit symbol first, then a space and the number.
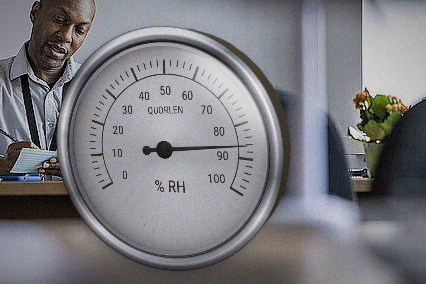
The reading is % 86
